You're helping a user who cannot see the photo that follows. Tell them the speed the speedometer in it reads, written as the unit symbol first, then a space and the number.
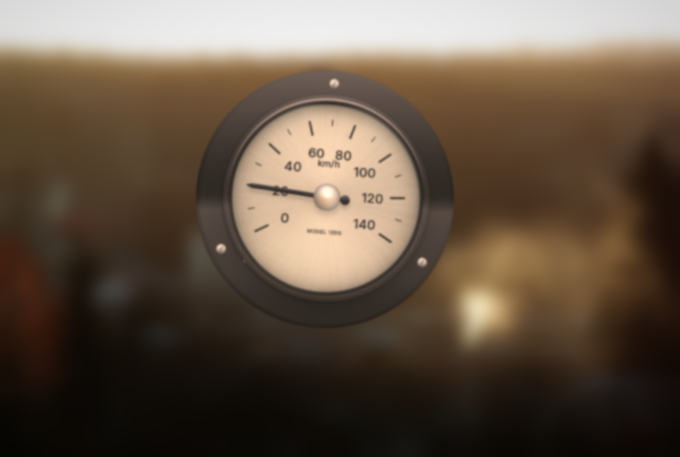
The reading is km/h 20
